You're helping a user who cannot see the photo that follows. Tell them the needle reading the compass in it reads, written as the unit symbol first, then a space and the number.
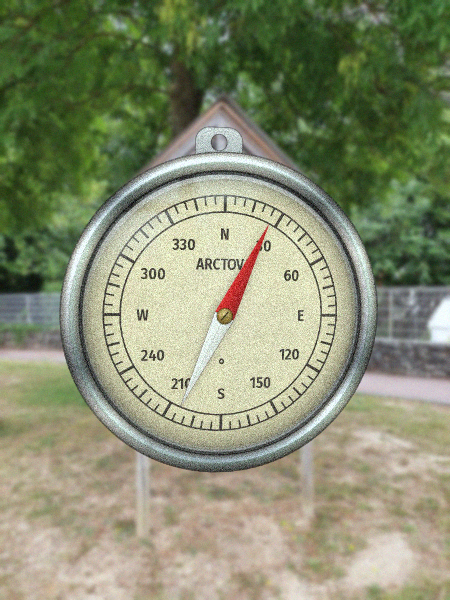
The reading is ° 25
